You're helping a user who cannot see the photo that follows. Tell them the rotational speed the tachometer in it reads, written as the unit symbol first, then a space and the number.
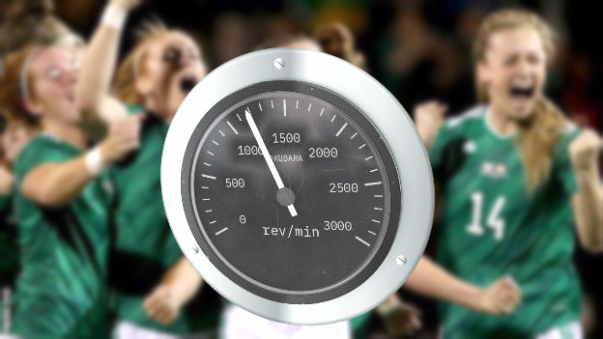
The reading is rpm 1200
